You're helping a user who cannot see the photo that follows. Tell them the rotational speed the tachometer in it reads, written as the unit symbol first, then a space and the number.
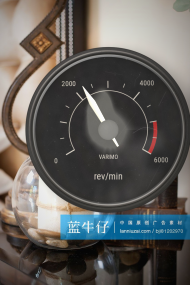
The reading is rpm 2250
